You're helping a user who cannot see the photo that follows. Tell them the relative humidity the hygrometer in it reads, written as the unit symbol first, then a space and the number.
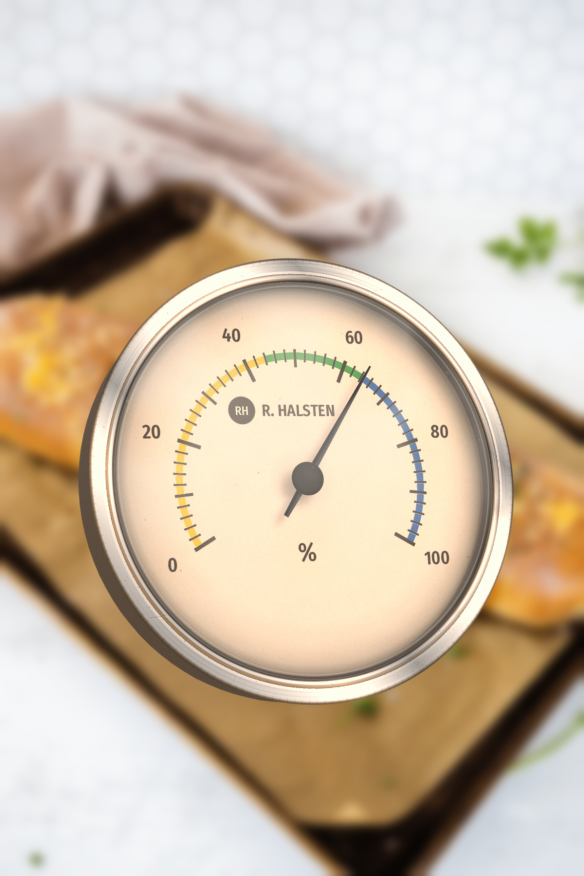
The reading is % 64
